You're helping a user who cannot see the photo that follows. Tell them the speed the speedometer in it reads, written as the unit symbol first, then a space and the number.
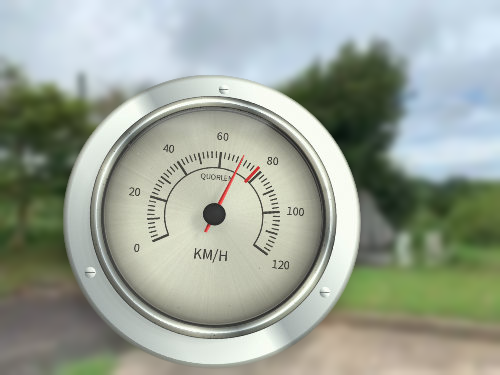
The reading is km/h 70
